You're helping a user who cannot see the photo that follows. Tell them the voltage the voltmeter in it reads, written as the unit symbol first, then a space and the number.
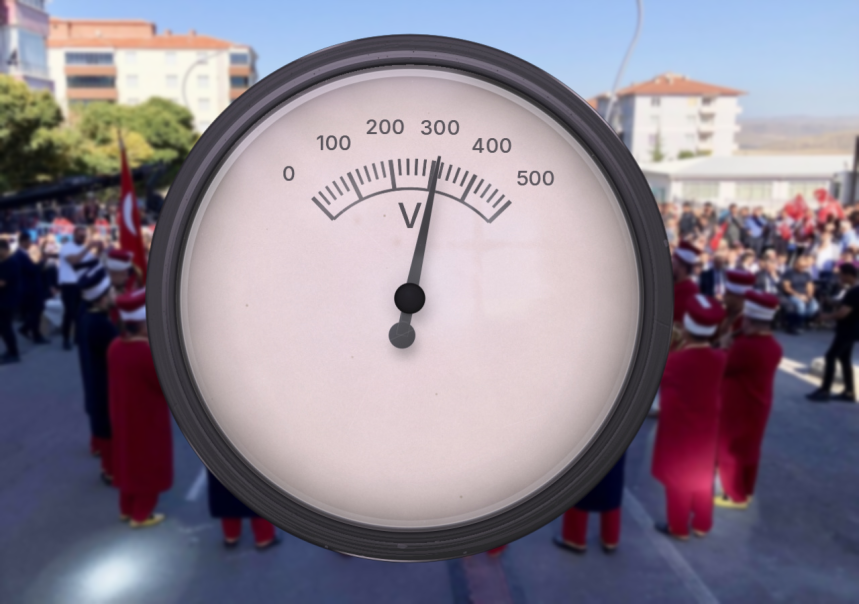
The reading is V 310
